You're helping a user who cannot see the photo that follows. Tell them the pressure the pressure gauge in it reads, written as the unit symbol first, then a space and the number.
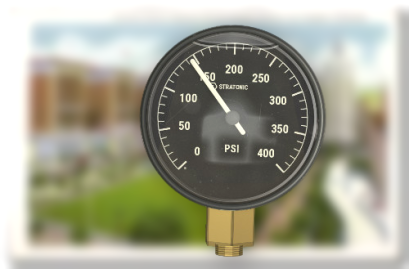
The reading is psi 145
